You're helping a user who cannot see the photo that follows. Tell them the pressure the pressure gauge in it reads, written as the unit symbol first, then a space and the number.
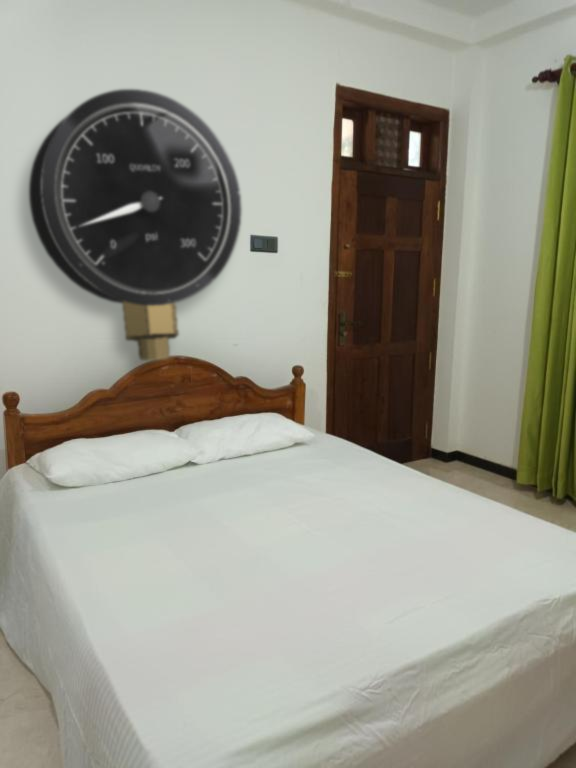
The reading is psi 30
